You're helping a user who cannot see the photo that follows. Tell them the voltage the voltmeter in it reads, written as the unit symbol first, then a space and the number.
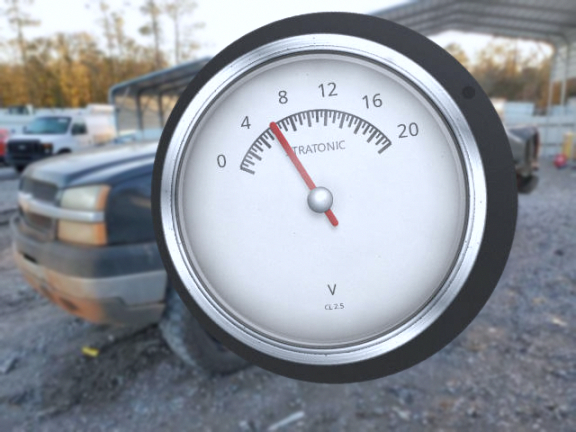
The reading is V 6
